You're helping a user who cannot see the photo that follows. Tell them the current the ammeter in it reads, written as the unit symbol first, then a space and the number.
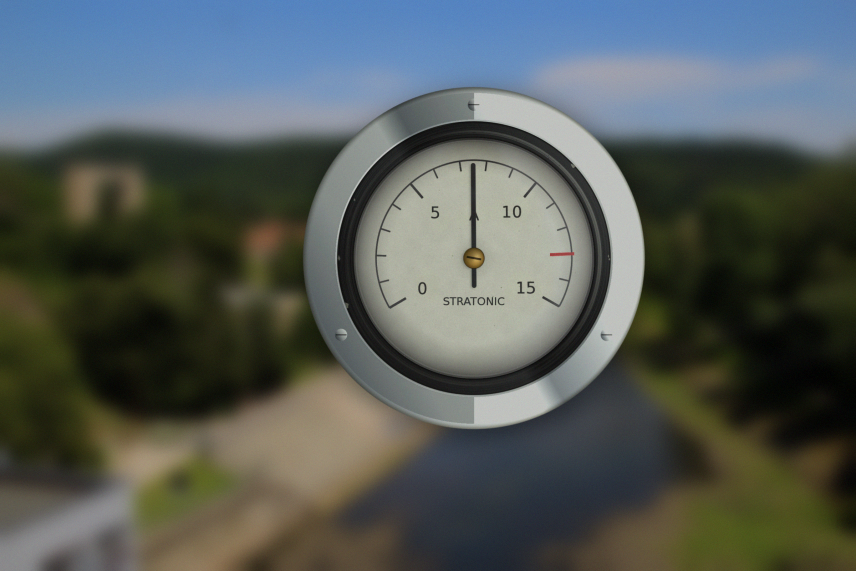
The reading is A 7.5
